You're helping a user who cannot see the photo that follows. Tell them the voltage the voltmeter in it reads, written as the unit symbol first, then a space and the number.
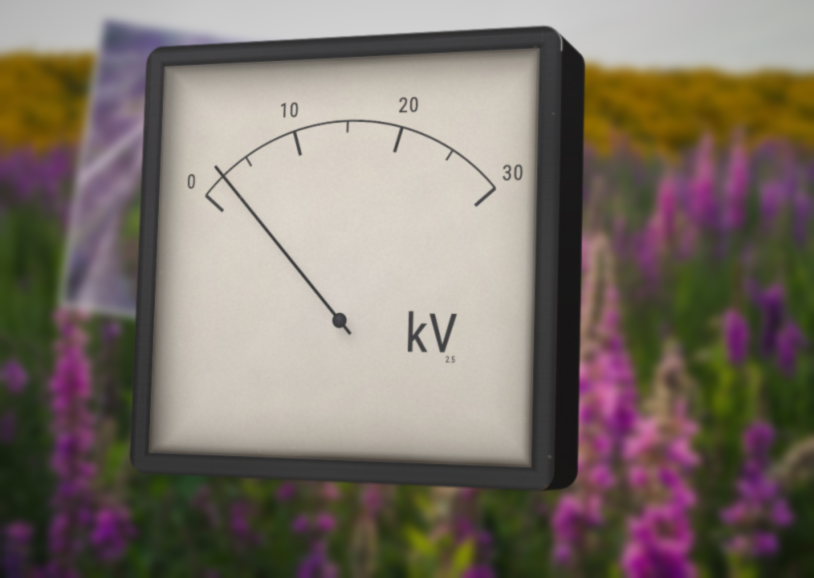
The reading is kV 2.5
